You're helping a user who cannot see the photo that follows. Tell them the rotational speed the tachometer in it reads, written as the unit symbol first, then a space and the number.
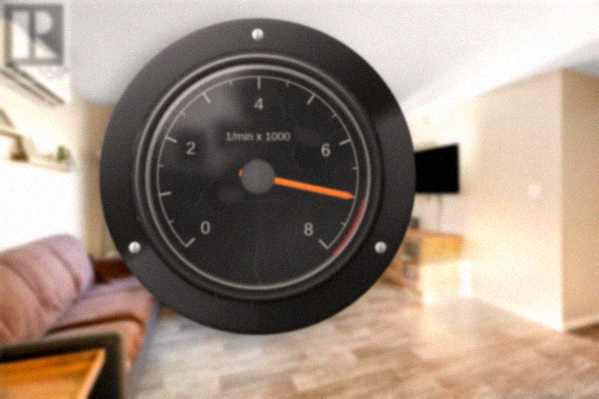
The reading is rpm 7000
